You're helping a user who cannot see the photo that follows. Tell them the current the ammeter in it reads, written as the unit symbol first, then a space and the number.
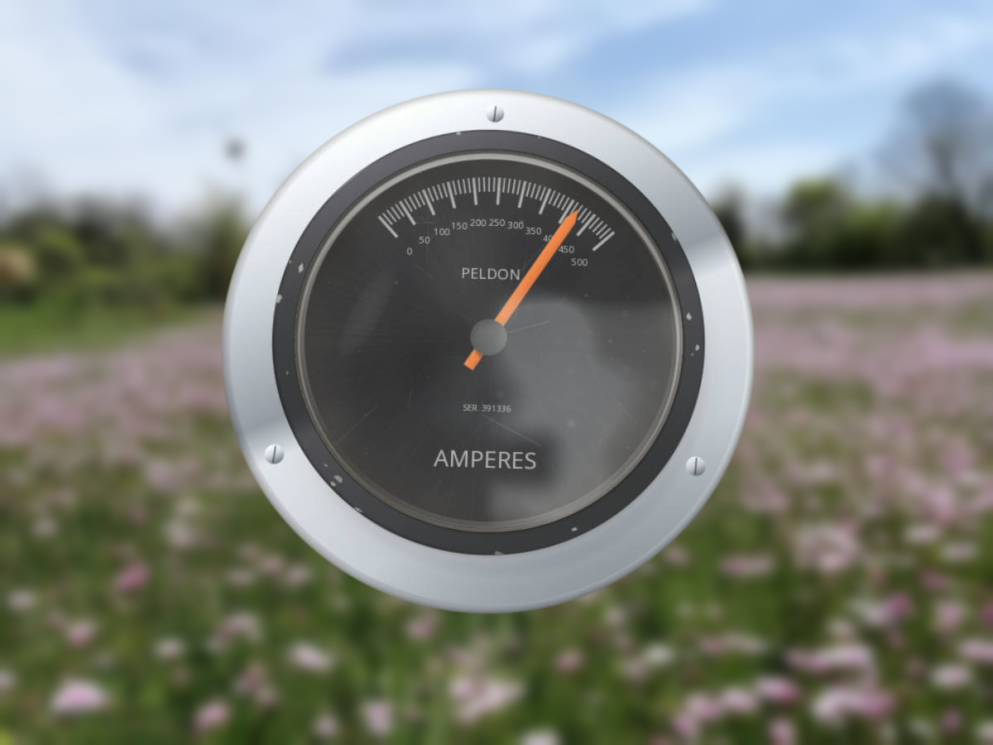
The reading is A 420
